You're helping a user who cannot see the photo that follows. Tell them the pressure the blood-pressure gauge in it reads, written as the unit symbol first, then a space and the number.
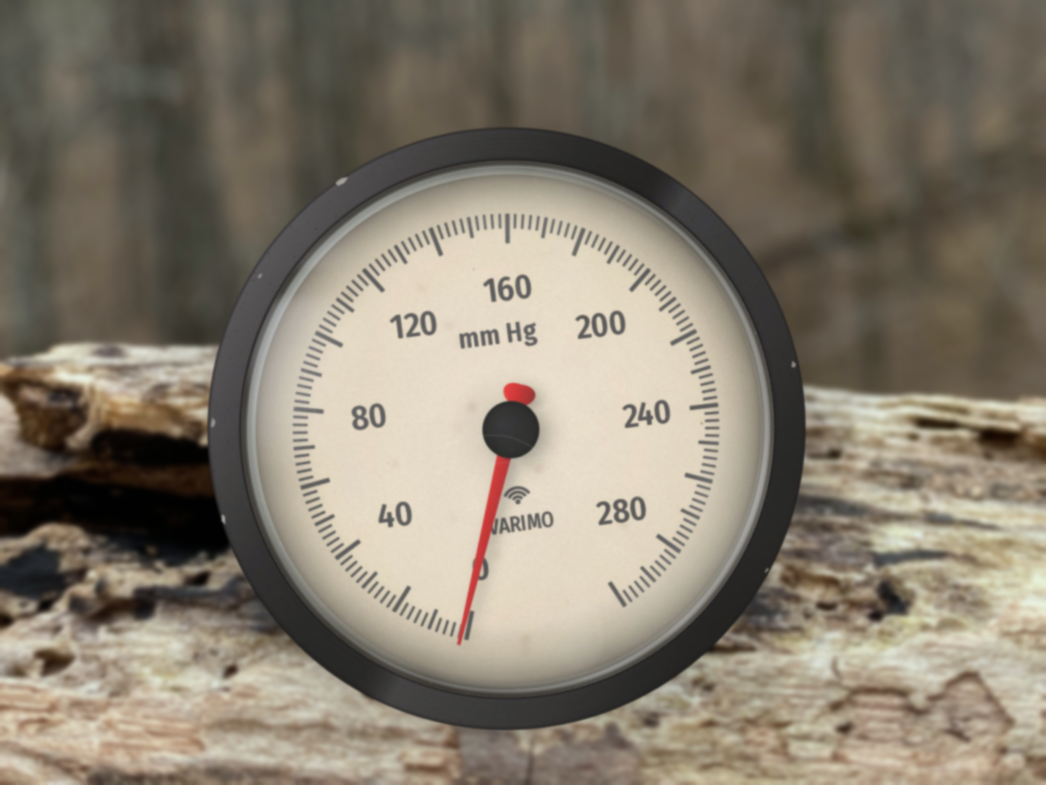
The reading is mmHg 2
